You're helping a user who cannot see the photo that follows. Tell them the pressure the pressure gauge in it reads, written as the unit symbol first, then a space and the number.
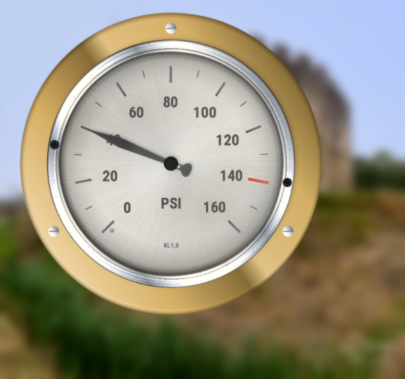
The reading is psi 40
